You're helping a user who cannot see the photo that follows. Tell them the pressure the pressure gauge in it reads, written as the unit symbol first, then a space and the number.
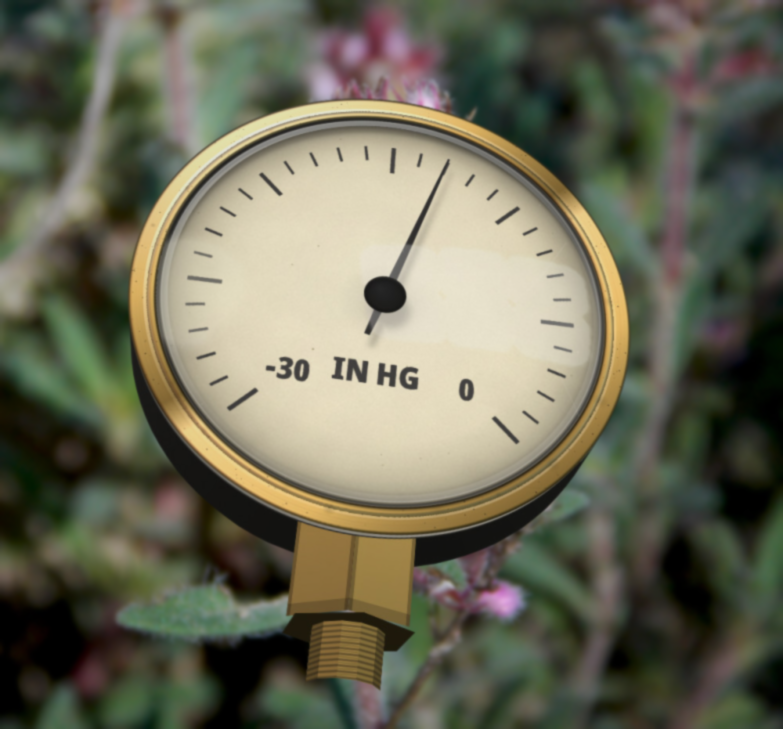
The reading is inHg -13
